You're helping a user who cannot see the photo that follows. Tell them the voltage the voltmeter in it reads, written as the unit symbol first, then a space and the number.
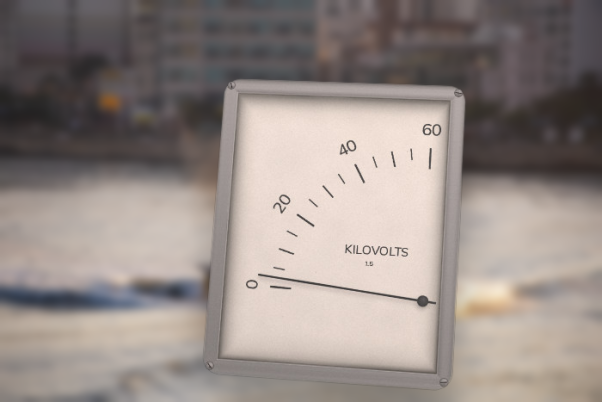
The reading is kV 2.5
